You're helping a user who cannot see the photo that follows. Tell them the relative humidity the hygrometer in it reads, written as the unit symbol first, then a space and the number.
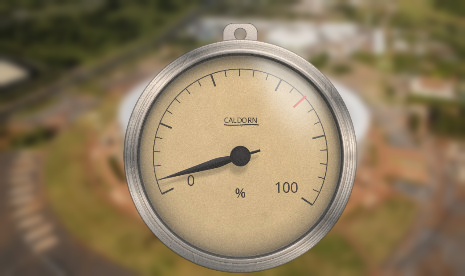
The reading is % 4
